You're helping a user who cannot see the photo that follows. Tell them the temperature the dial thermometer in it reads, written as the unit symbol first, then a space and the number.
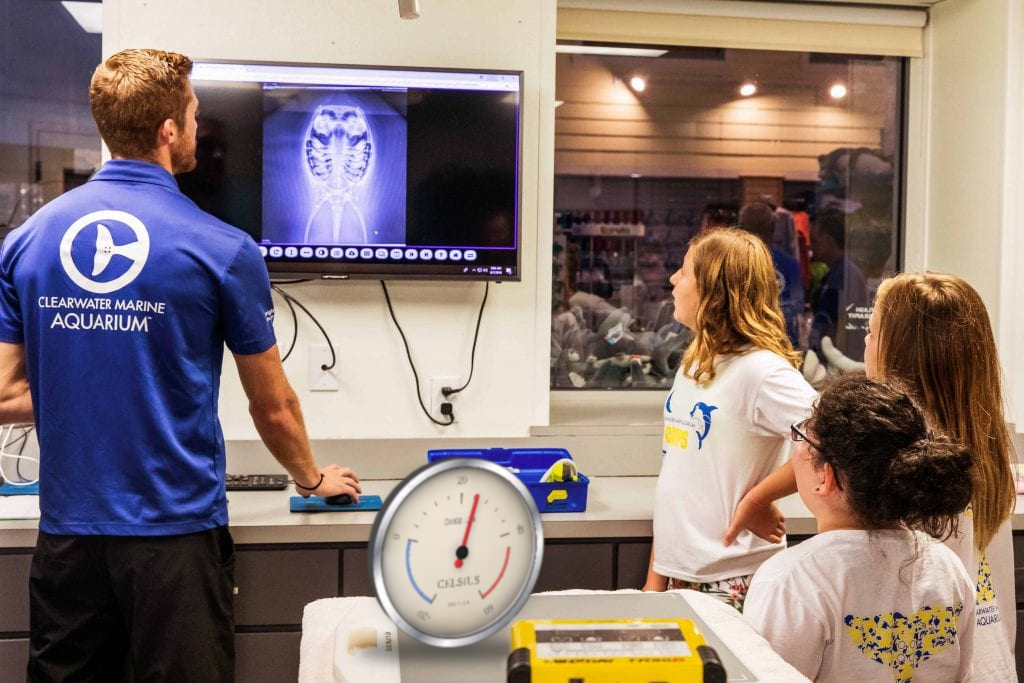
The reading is °C 24
